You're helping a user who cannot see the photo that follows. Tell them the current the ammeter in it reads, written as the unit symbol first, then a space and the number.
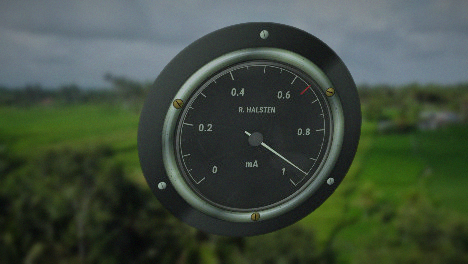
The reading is mA 0.95
